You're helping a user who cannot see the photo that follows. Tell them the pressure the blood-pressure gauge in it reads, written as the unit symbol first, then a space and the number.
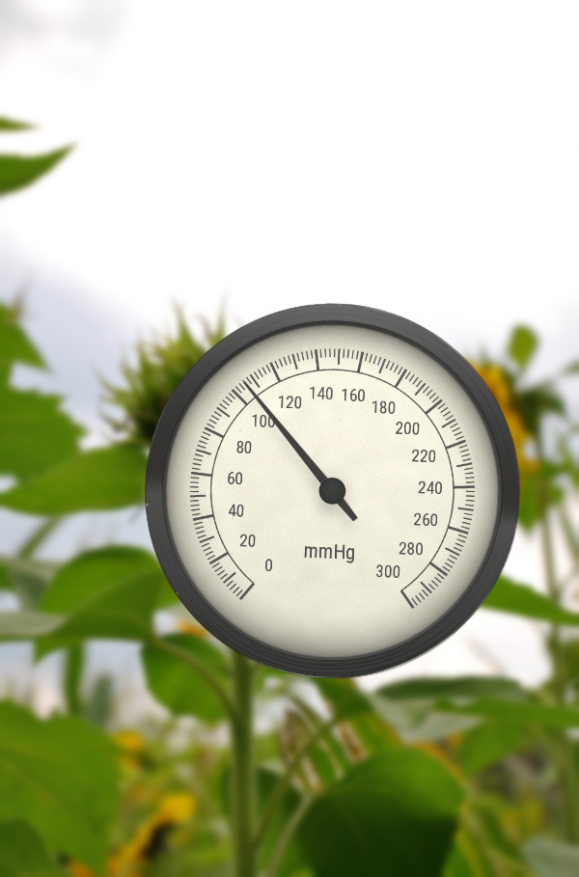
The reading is mmHg 106
